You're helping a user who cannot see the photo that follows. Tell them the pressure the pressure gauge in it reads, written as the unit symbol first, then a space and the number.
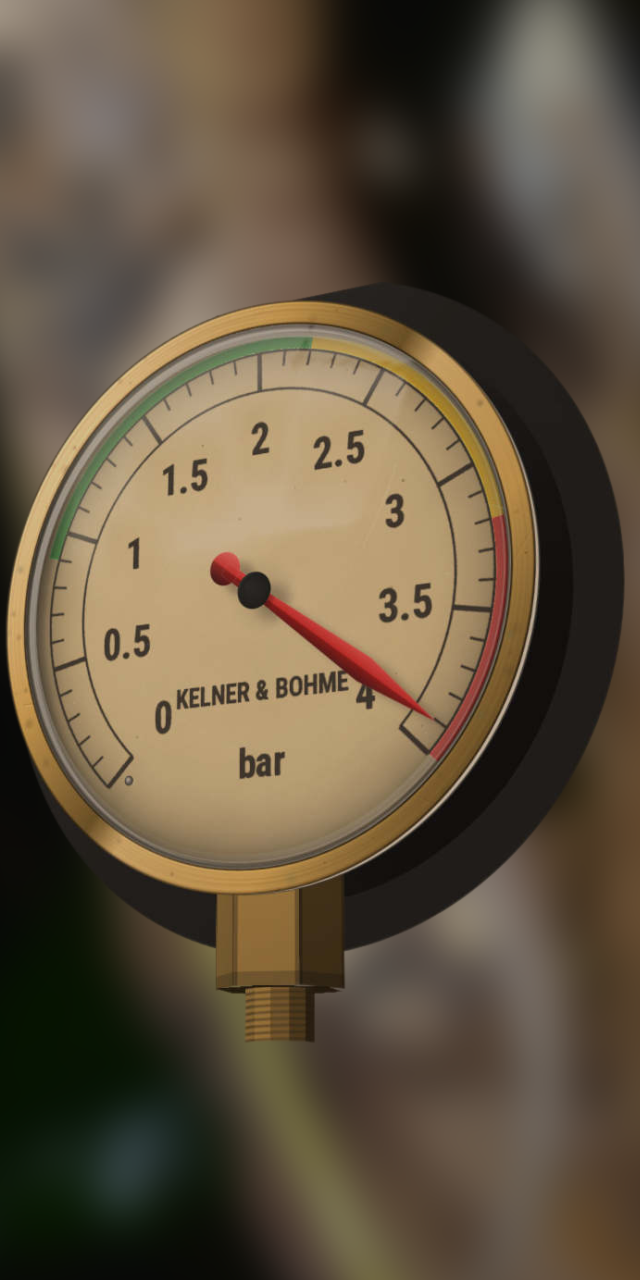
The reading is bar 3.9
